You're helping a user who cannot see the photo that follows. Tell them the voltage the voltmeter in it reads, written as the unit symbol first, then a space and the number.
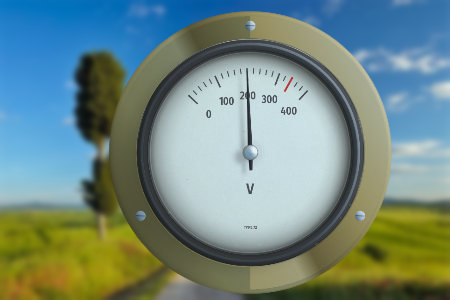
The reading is V 200
